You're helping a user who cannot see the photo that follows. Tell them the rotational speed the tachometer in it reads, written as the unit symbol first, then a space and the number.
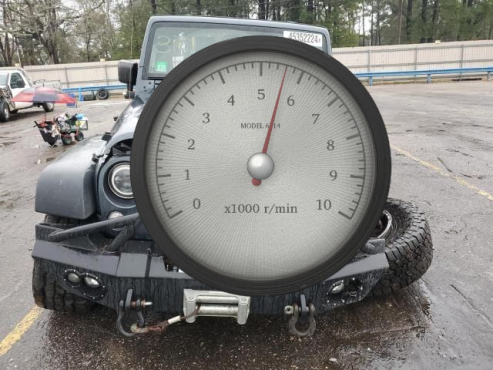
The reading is rpm 5600
